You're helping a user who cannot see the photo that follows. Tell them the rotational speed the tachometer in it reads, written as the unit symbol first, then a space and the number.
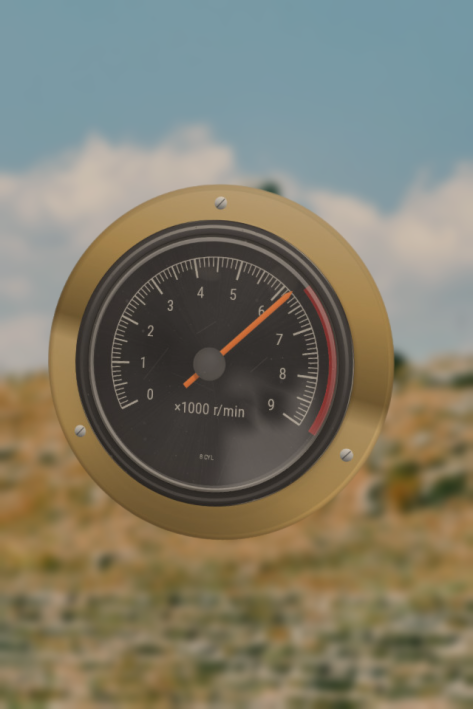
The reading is rpm 6200
